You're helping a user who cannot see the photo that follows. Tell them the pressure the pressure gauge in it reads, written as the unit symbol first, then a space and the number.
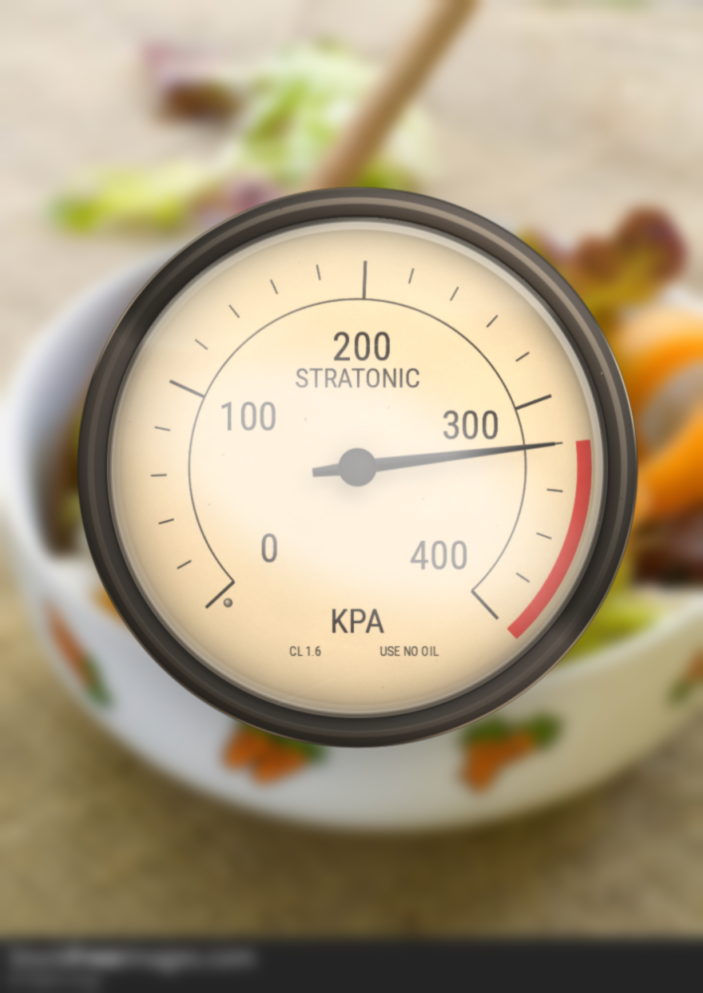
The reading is kPa 320
